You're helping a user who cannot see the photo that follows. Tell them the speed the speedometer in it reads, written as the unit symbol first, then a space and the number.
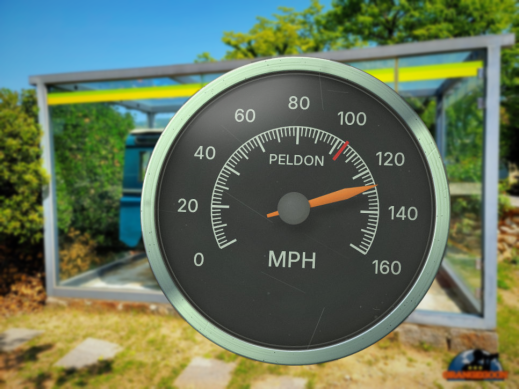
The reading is mph 128
